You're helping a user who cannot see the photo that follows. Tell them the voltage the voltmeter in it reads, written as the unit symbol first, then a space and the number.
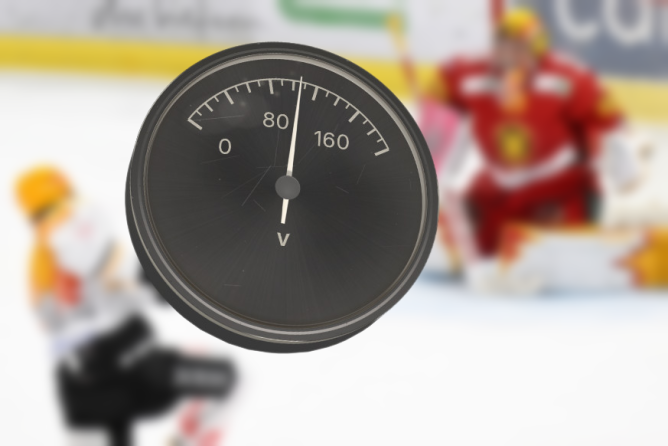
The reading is V 105
